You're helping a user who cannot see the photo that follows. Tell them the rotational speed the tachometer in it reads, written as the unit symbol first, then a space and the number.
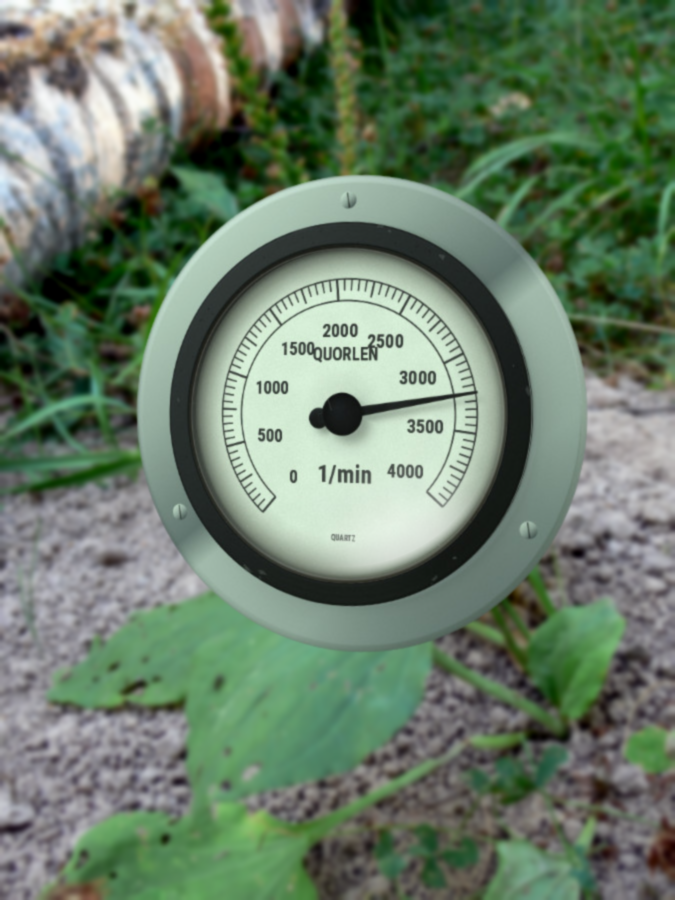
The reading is rpm 3250
